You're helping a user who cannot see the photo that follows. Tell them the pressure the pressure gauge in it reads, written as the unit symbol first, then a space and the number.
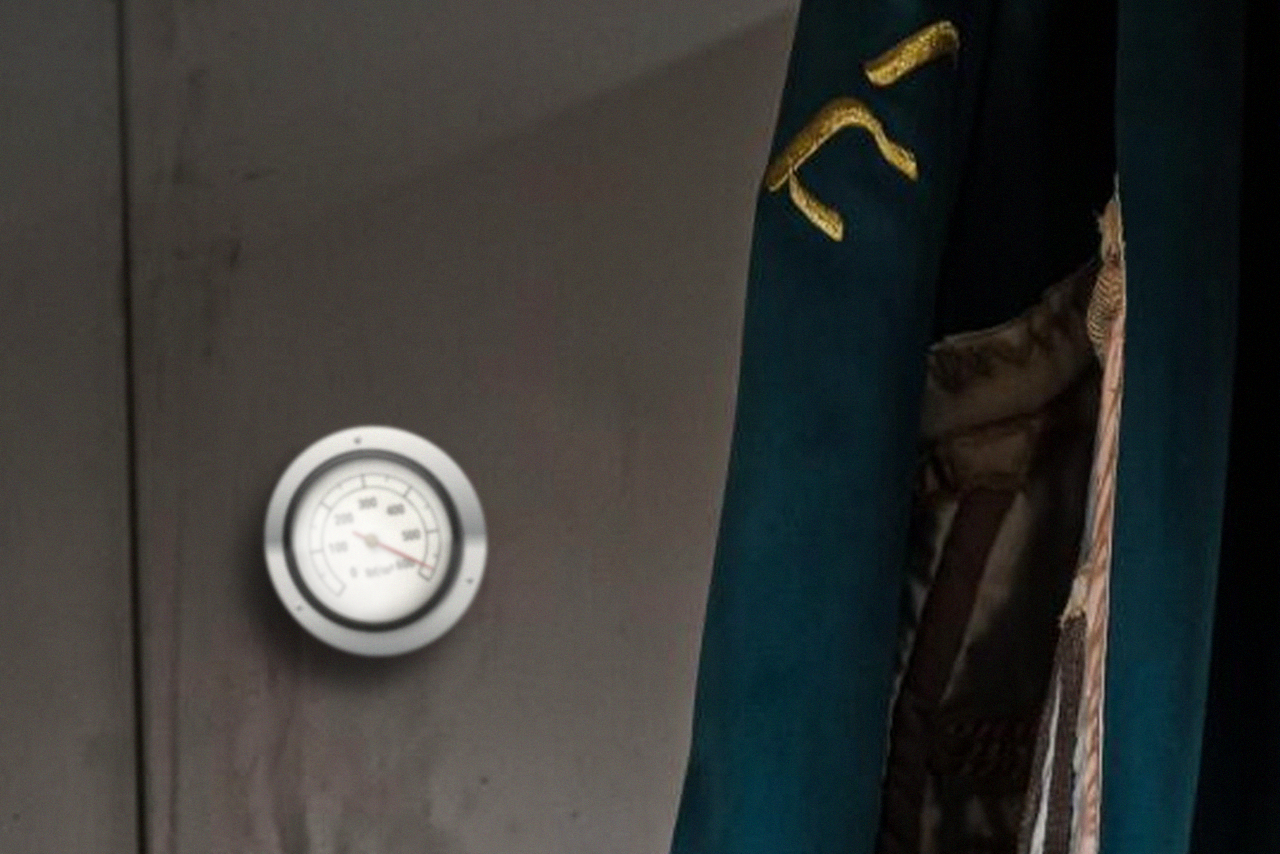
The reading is psi 575
